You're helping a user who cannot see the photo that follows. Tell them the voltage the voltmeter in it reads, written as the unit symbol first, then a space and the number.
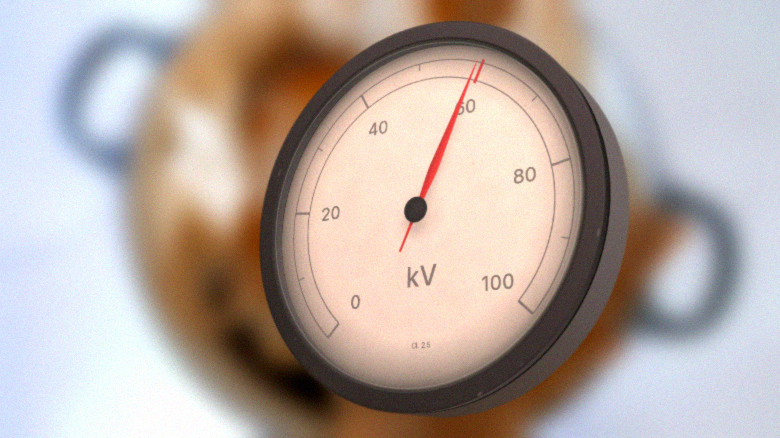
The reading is kV 60
